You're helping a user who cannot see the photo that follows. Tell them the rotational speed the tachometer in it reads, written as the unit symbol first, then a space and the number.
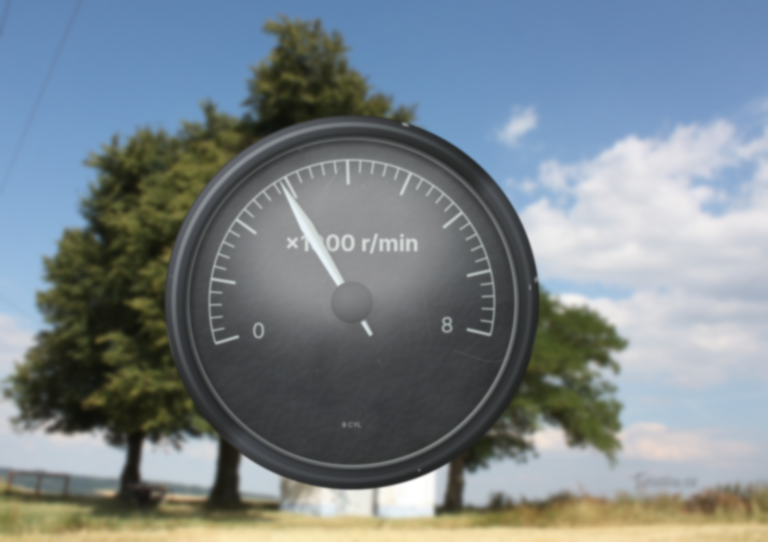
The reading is rpm 2900
